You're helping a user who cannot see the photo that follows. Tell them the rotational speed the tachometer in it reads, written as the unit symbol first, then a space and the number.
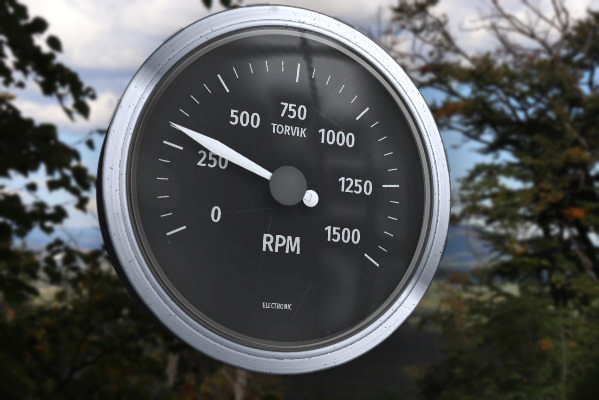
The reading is rpm 300
